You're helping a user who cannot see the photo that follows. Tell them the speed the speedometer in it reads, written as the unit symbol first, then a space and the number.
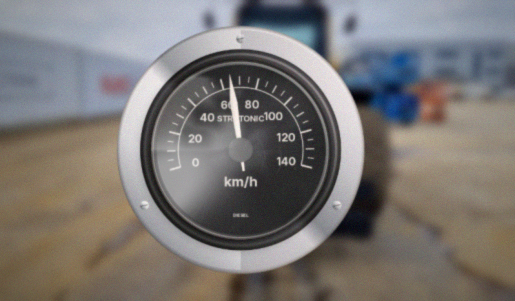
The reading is km/h 65
